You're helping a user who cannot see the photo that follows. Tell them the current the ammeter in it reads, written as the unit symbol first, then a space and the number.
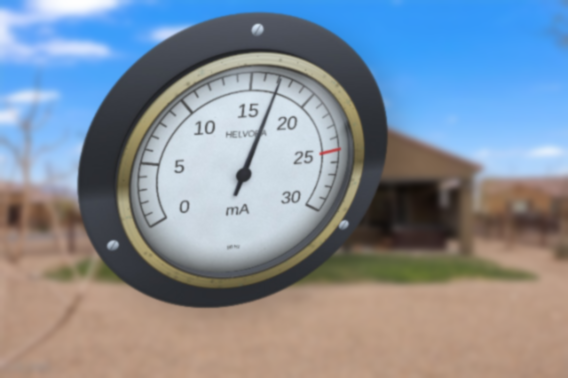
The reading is mA 17
